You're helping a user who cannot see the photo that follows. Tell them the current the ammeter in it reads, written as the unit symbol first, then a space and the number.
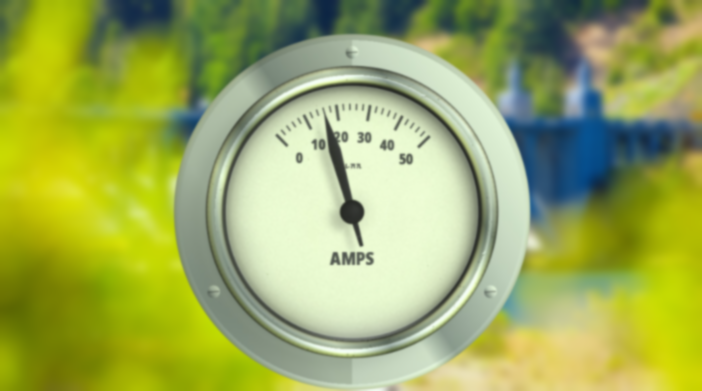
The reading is A 16
